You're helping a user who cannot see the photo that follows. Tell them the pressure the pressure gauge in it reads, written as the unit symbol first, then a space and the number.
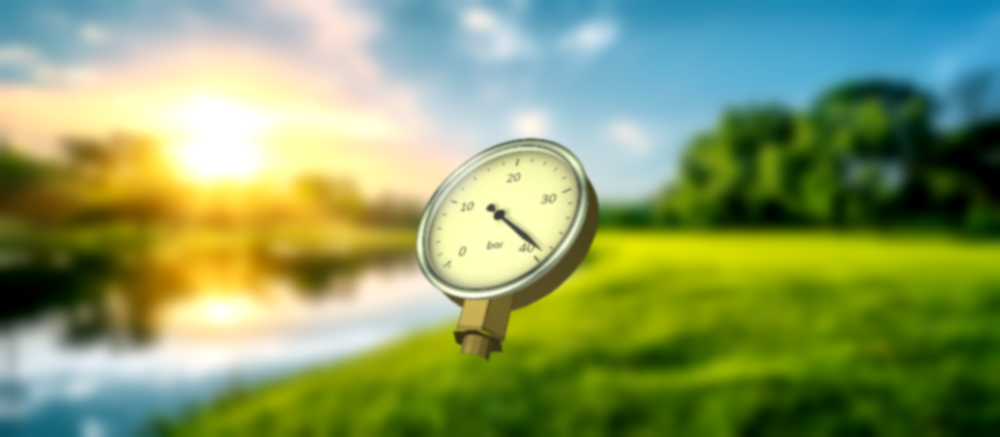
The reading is bar 39
